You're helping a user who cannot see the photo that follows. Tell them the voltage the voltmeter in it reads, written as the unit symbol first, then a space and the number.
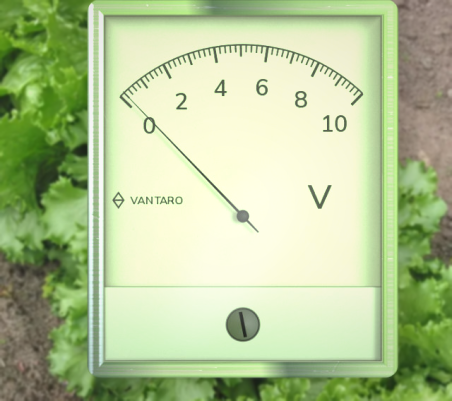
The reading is V 0.2
